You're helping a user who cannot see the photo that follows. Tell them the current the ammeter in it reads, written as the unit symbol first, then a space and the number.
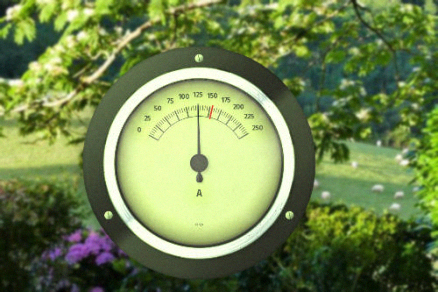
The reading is A 125
